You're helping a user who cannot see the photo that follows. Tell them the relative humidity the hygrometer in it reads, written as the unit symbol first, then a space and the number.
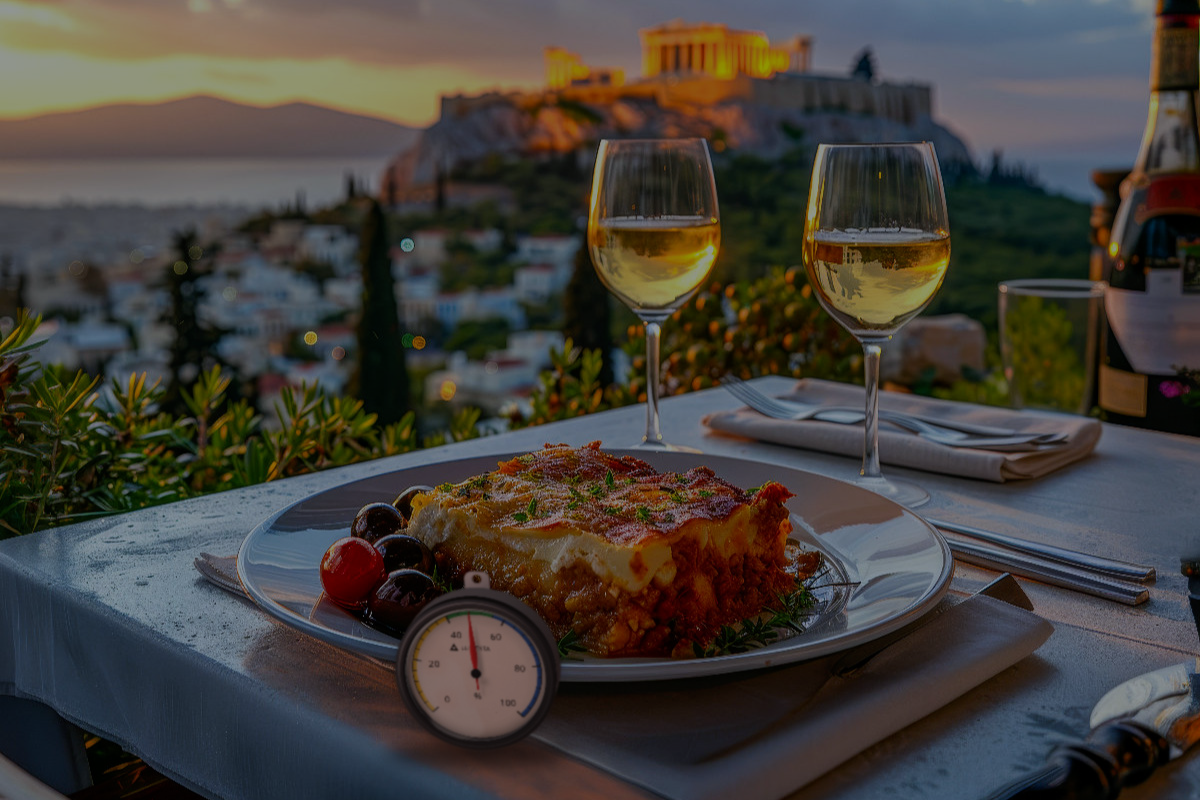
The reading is % 48
